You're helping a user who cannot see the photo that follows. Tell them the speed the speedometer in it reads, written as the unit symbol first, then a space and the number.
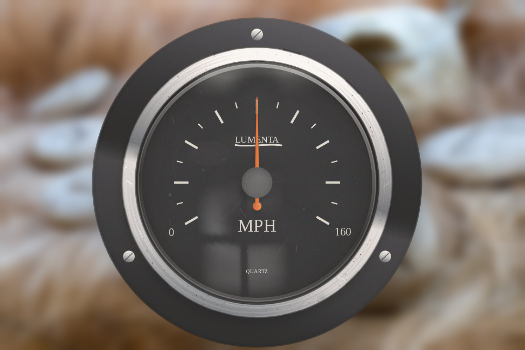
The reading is mph 80
